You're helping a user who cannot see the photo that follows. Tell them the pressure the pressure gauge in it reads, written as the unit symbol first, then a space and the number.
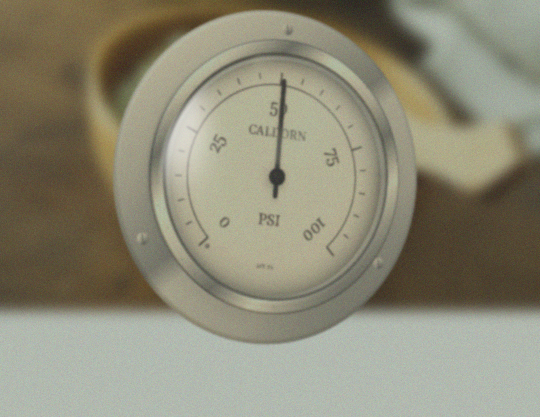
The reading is psi 50
